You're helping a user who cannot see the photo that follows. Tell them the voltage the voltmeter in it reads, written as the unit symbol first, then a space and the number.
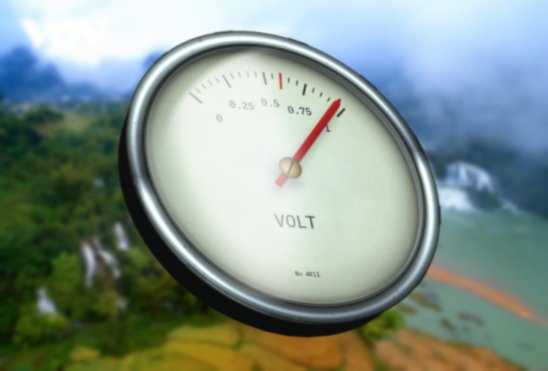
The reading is V 0.95
